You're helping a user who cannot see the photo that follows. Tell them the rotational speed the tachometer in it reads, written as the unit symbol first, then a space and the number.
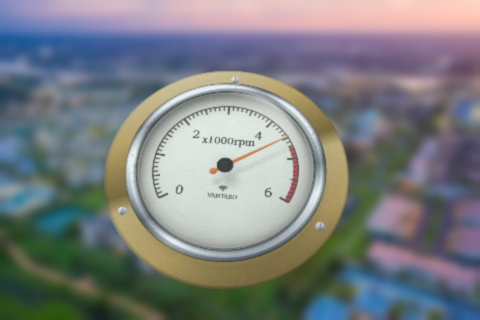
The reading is rpm 4500
